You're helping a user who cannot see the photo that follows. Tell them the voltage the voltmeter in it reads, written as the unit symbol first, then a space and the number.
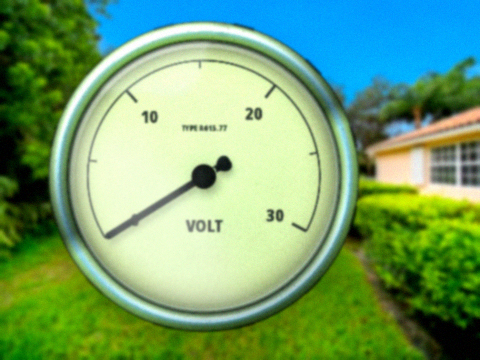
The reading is V 0
